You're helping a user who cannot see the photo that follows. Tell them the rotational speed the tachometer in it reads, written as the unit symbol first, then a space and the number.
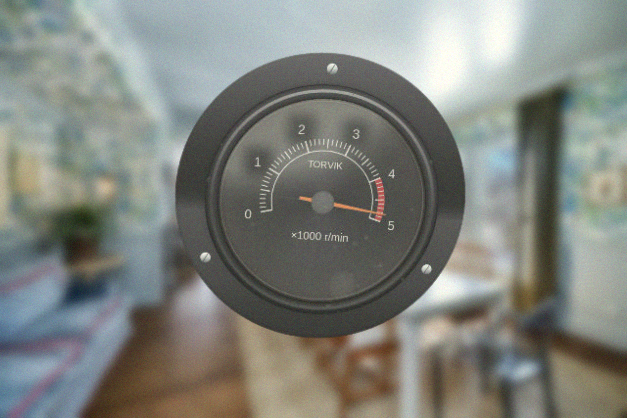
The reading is rpm 4800
